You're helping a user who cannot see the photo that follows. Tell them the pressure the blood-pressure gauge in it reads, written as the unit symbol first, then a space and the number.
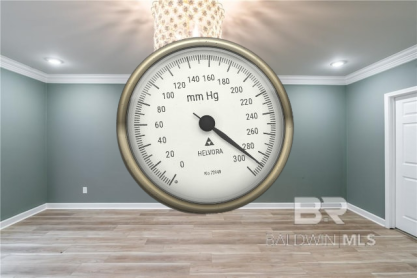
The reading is mmHg 290
